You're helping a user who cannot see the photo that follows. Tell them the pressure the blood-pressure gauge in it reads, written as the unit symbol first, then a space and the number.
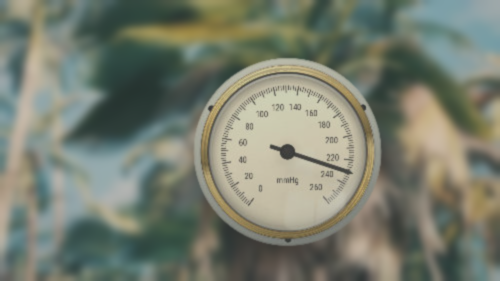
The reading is mmHg 230
